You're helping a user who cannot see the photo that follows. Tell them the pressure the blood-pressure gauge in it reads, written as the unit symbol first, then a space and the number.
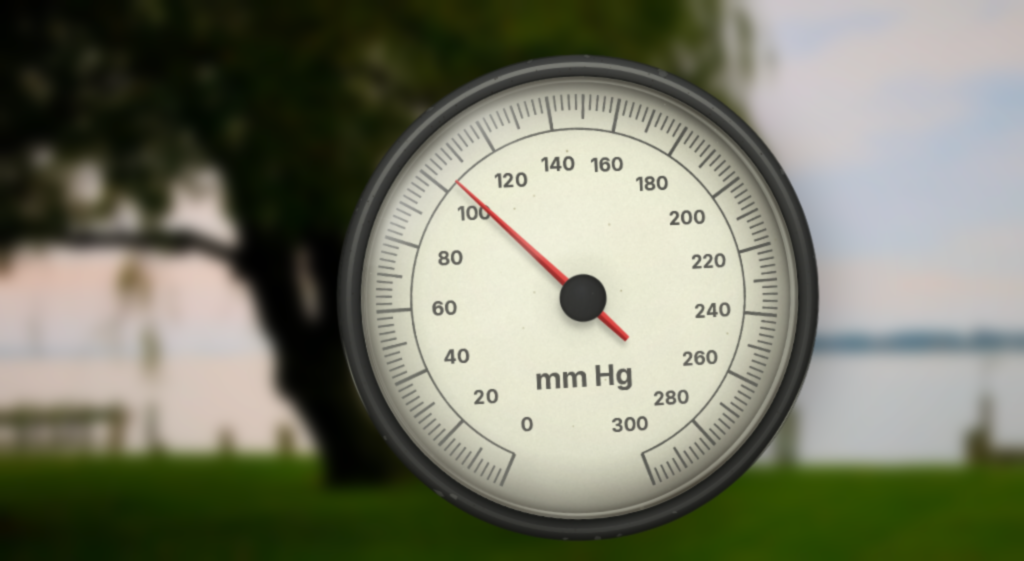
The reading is mmHg 104
